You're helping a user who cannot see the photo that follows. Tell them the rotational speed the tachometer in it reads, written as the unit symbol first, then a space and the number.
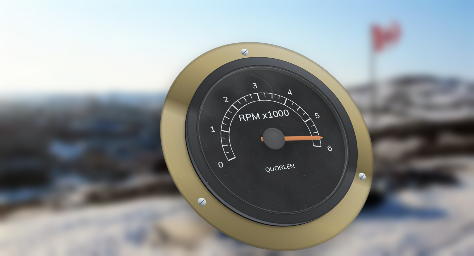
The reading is rpm 5750
